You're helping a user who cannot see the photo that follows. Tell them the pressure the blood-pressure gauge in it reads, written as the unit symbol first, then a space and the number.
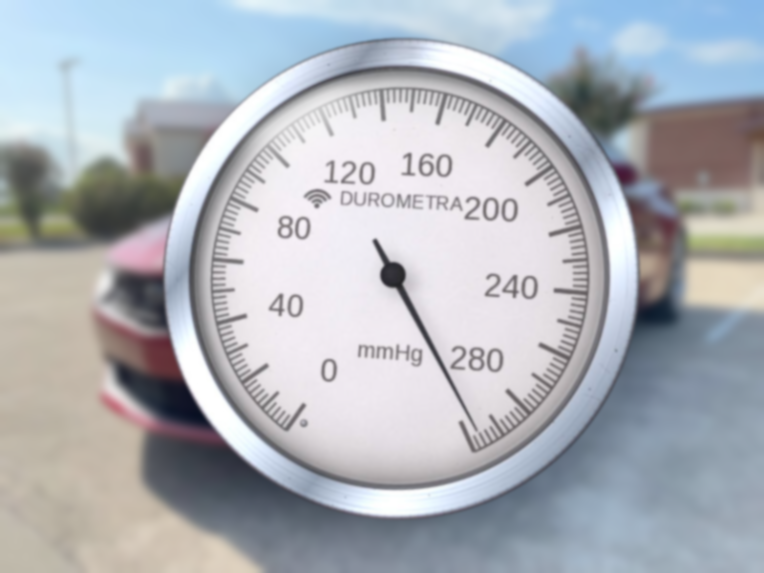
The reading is mmHg 296
